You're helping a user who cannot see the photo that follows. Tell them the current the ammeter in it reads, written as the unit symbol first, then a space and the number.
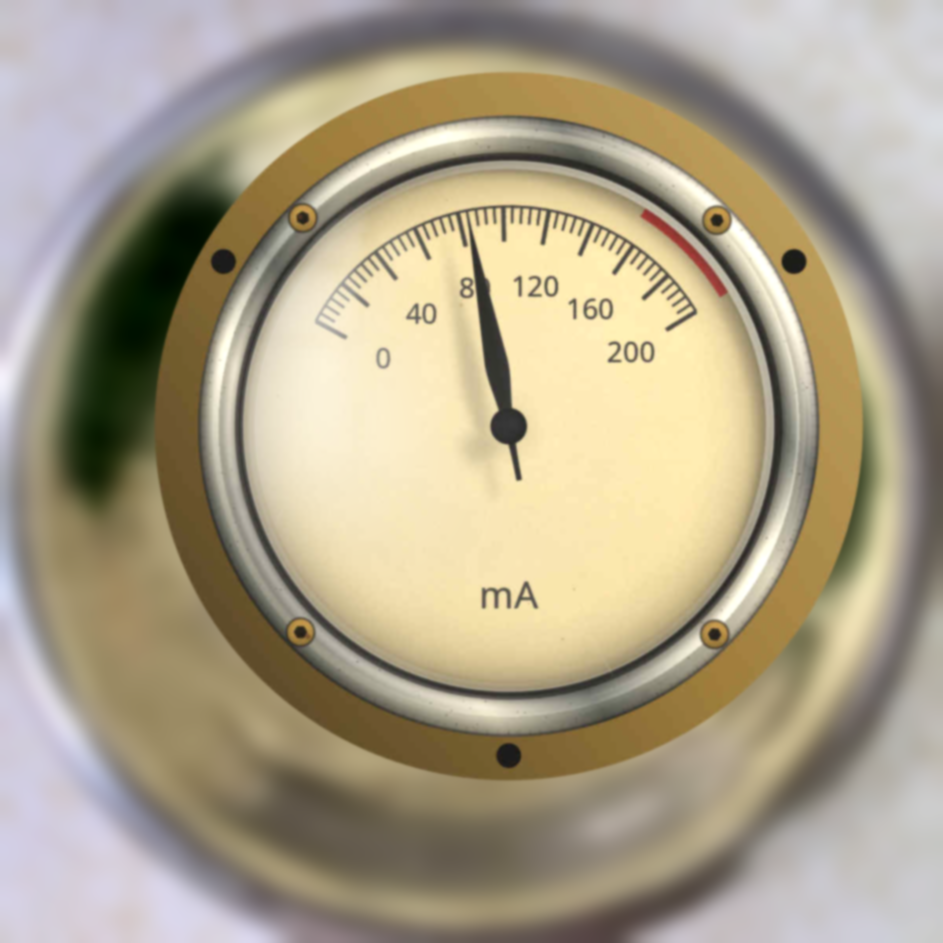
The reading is mA 84
